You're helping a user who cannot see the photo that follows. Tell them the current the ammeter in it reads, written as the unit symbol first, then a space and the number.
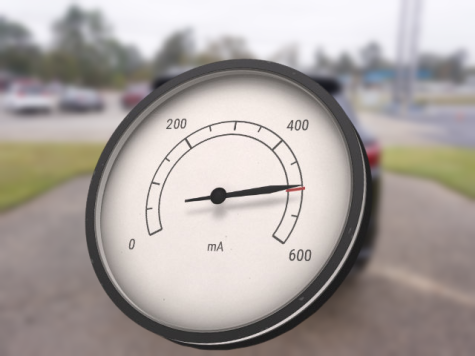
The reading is mA 500
